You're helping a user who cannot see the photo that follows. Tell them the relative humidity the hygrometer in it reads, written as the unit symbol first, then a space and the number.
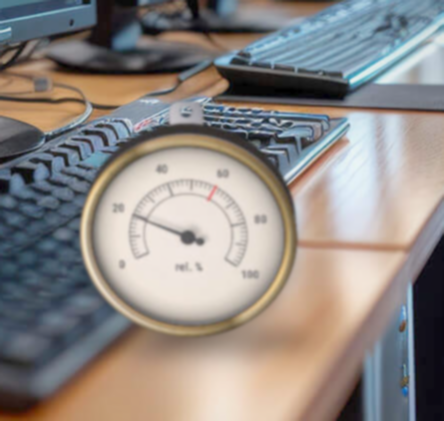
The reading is % 20
